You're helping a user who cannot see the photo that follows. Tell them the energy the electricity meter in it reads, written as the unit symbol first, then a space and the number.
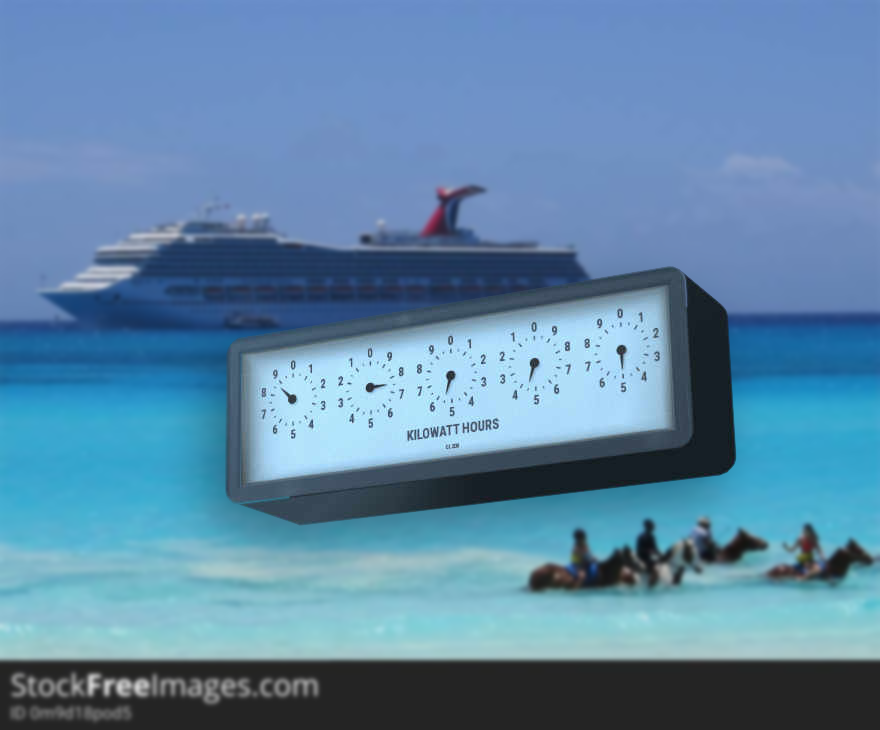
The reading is kWh 87545
